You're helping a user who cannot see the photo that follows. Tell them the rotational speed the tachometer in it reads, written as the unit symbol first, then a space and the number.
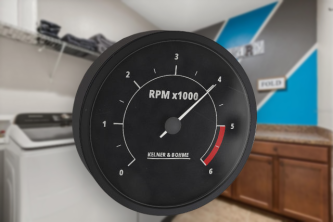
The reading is rpm 4000
